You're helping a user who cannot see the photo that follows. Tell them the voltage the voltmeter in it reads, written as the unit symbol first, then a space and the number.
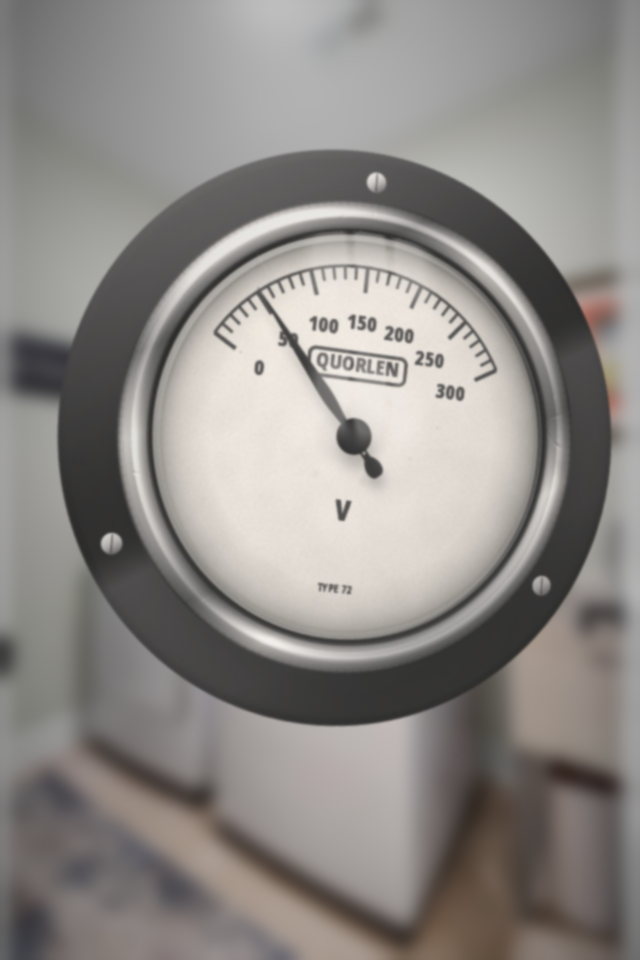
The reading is V 50
